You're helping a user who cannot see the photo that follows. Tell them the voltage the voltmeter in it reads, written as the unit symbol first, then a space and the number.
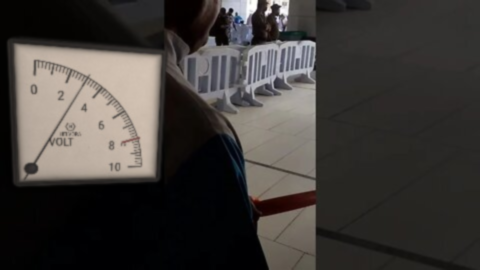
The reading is V 3
